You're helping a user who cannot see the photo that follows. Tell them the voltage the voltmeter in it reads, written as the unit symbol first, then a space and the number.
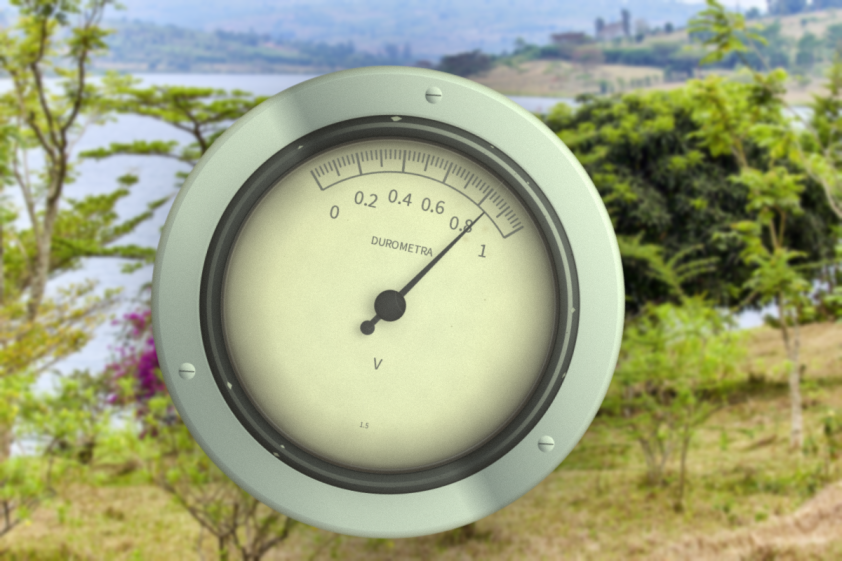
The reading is V 0.84
